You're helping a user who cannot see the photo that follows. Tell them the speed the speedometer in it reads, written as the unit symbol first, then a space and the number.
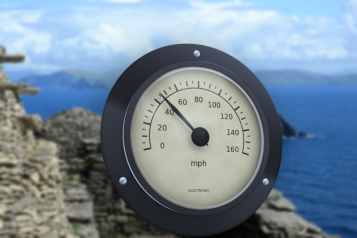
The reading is mph 45
